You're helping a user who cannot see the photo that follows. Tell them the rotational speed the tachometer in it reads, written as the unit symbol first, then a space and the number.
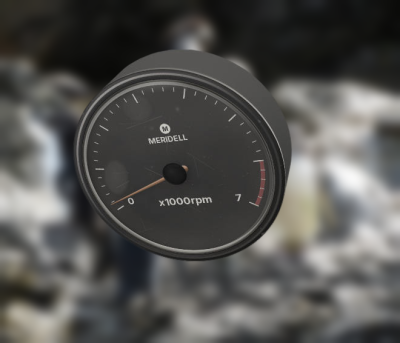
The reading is rpm 200
